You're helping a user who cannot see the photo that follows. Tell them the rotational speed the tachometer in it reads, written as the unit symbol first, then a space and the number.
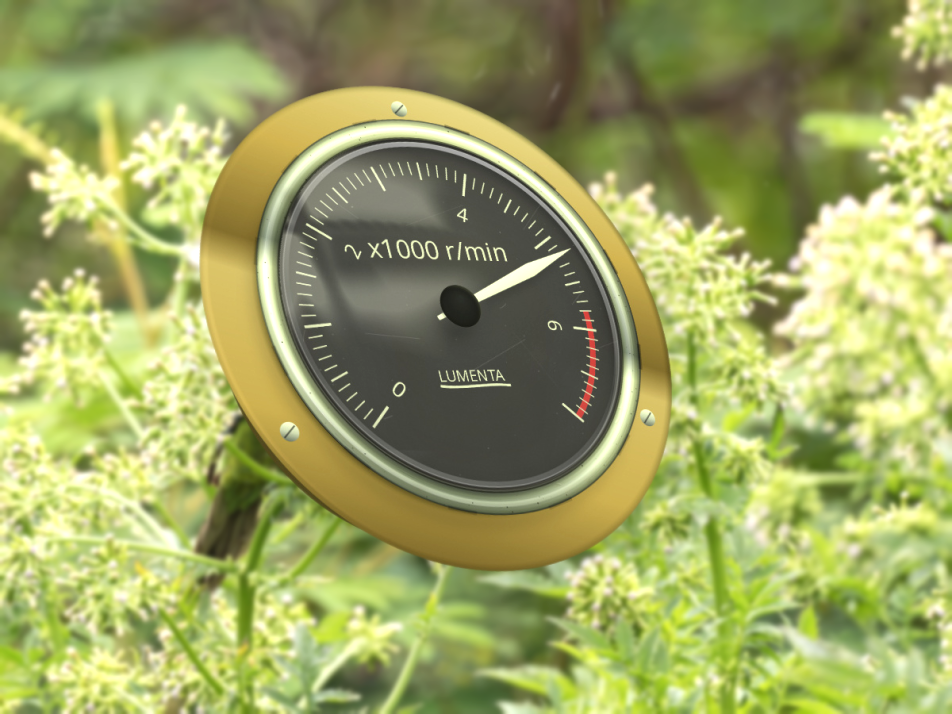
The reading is rpm 5200
